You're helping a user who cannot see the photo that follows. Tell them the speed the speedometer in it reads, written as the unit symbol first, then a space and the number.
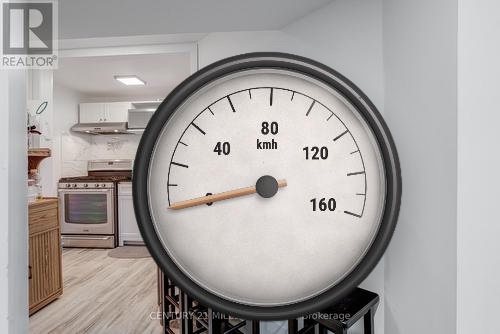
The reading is km/h 0
